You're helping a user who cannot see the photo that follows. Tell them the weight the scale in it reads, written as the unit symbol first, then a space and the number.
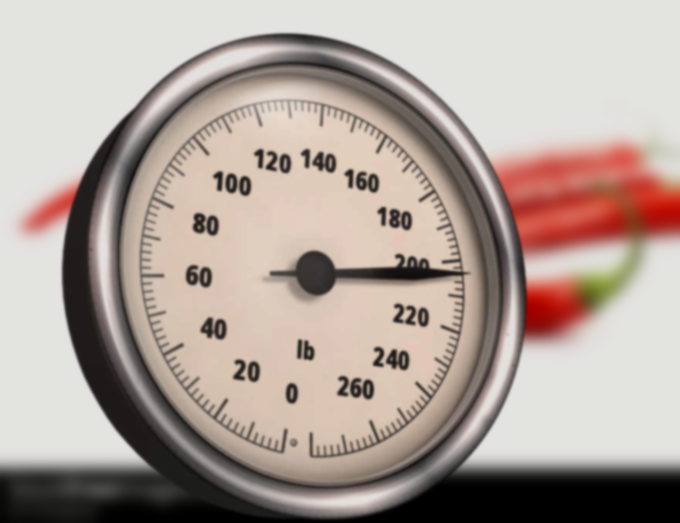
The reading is lb 204
